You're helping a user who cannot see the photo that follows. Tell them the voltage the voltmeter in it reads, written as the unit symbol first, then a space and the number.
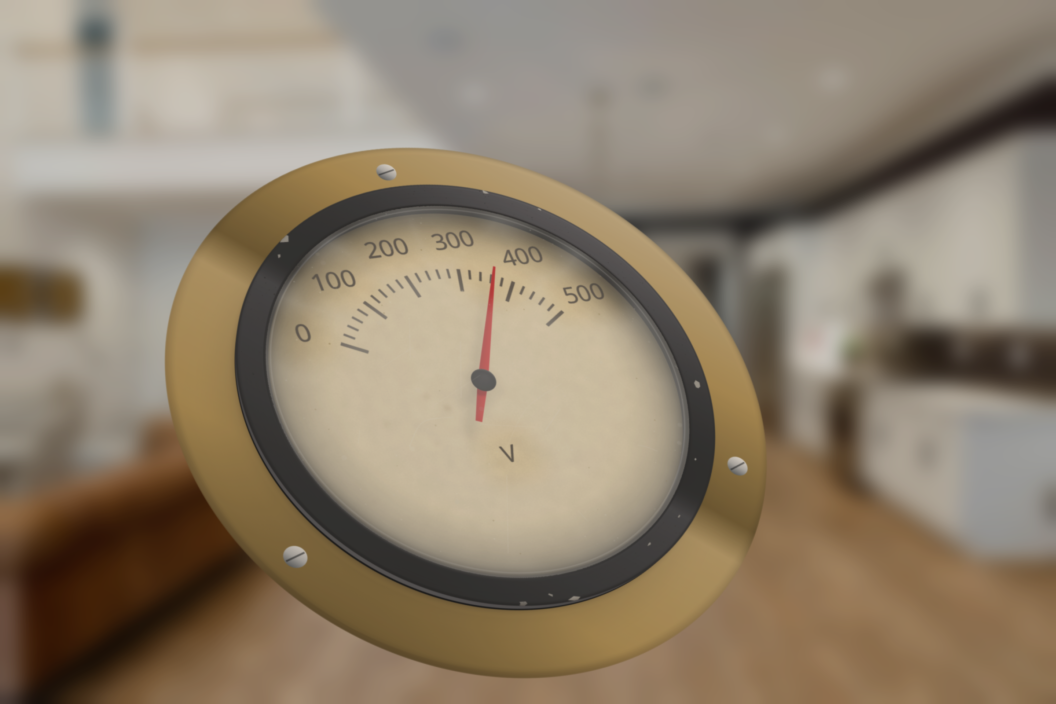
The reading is V 360
